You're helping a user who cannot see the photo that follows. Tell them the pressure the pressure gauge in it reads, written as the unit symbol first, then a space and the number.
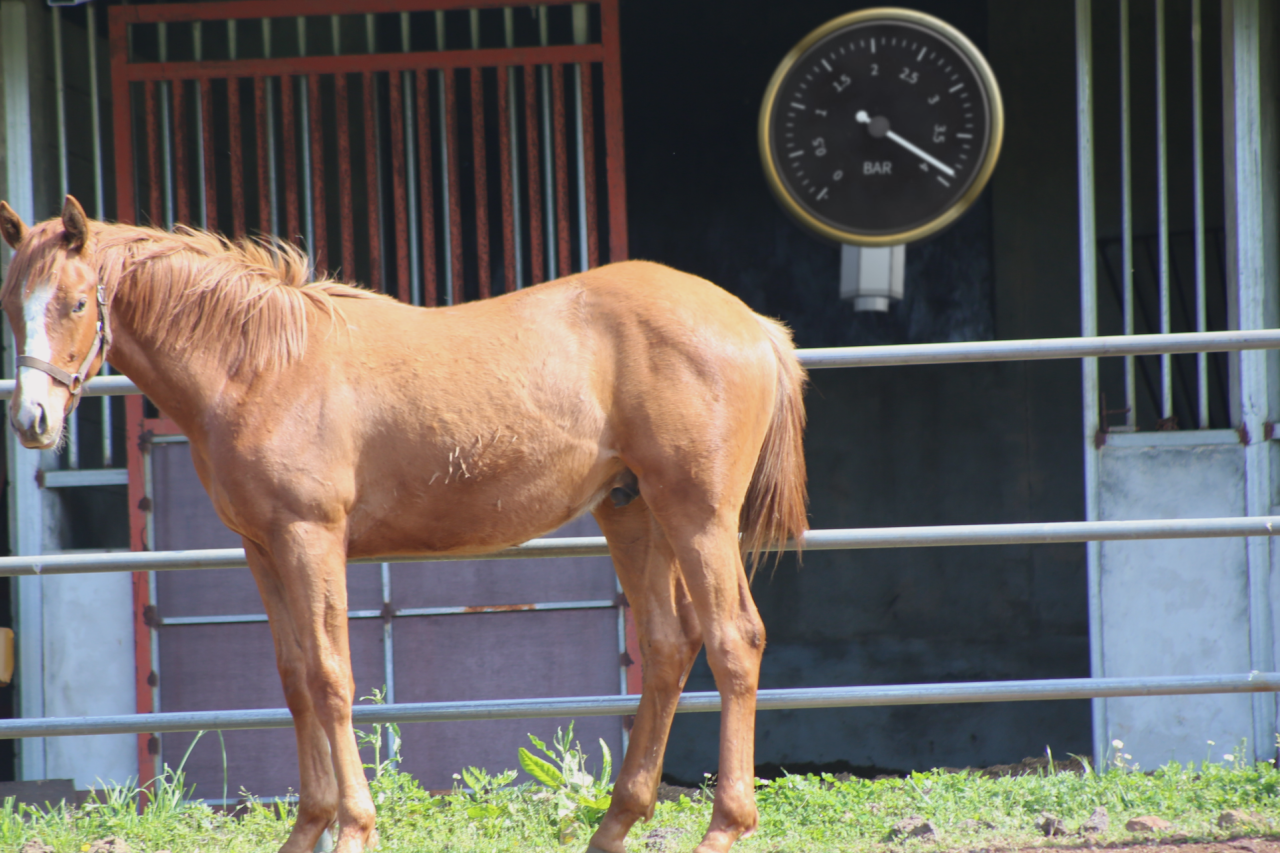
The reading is bar 3.9
